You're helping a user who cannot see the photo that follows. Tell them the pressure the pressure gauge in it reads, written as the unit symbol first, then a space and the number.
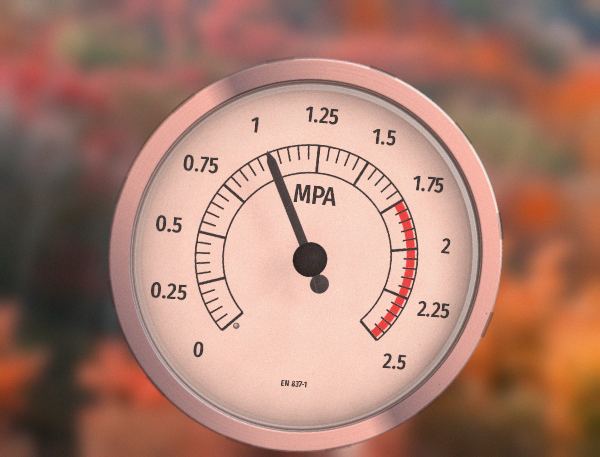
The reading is MPa 1
